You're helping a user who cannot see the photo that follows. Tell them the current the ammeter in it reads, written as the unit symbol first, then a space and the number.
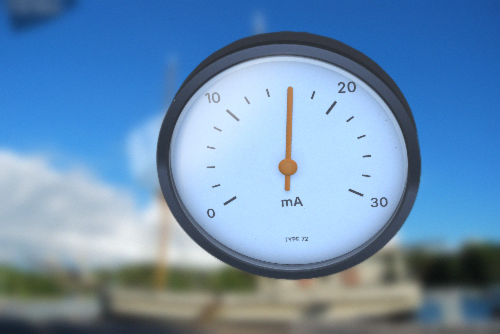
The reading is mA 16
